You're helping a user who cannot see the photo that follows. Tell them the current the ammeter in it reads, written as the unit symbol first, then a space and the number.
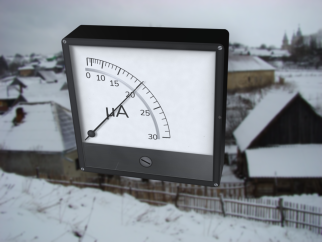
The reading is µA 20
